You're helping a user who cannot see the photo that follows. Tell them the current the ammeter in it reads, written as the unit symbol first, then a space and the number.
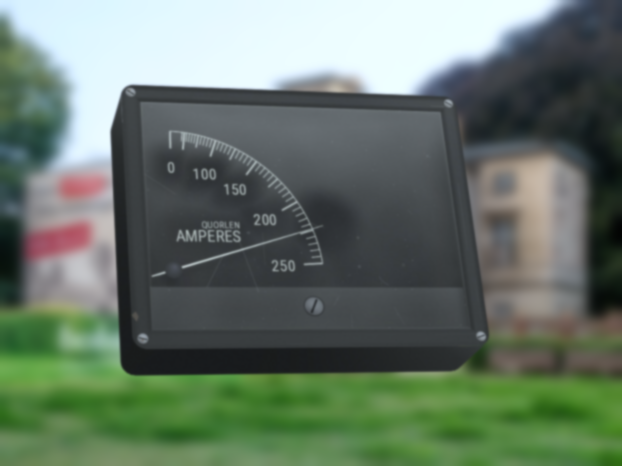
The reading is A 225
